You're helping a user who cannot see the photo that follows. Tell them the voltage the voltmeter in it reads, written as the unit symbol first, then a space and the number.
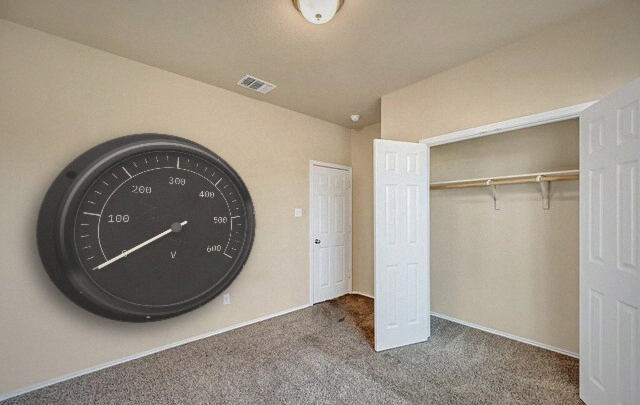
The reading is V 0
